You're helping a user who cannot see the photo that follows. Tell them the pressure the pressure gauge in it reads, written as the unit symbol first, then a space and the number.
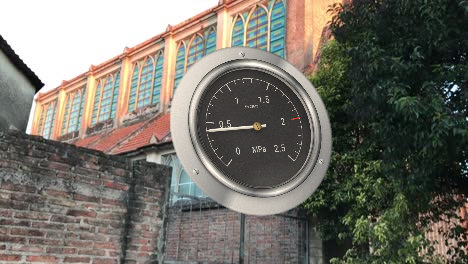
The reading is MPa 0.4
